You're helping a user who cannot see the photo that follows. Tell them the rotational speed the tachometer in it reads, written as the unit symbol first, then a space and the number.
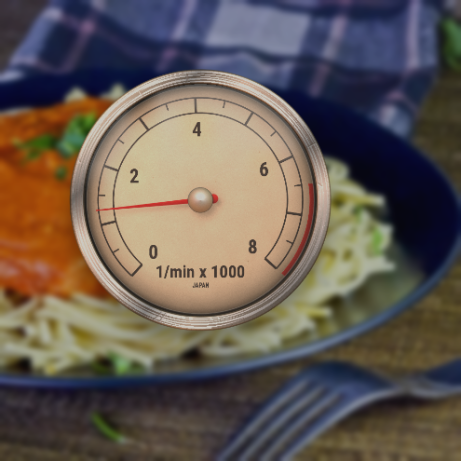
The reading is rpm 1250
